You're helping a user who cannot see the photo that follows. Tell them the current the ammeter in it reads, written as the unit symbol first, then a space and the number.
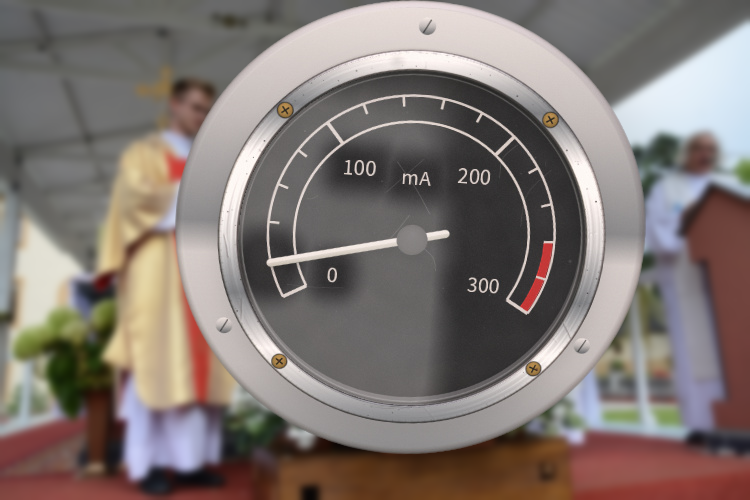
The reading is mA 20
